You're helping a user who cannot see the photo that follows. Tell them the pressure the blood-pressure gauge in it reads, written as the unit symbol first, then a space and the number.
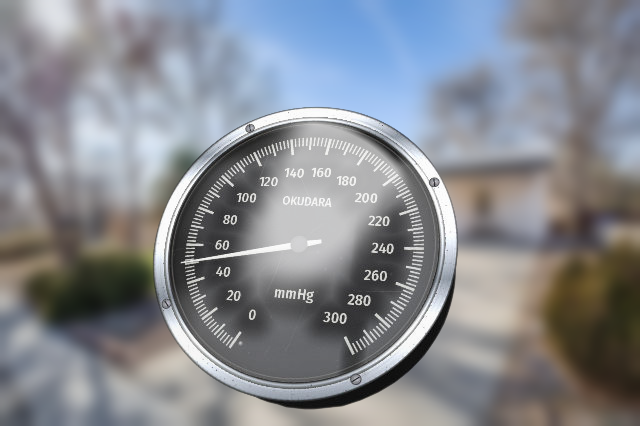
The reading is mmHg 50
